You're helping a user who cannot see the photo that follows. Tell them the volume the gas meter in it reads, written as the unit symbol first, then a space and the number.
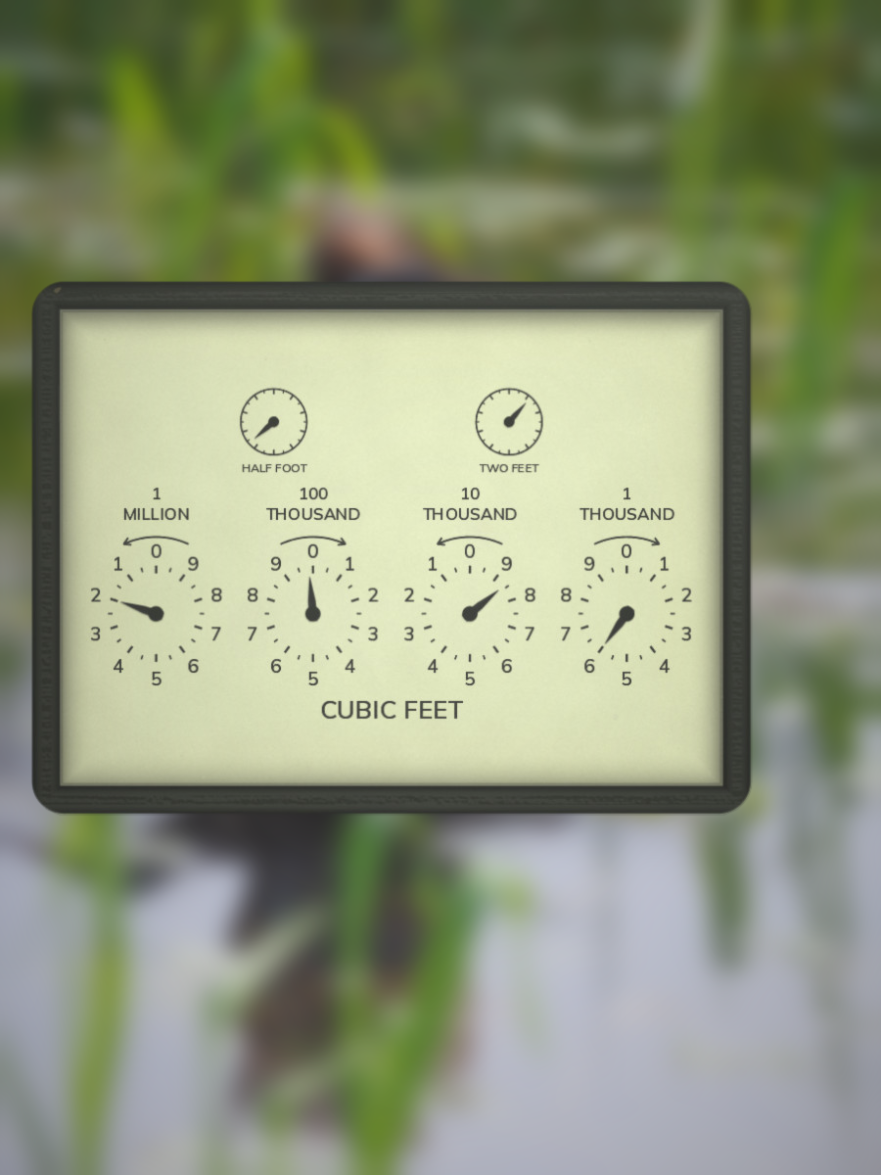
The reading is ft³ 198600
